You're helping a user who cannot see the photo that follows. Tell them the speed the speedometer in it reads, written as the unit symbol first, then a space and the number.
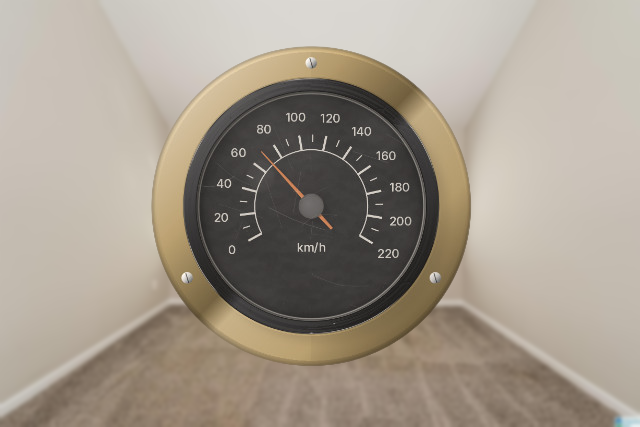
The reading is km/h 70
